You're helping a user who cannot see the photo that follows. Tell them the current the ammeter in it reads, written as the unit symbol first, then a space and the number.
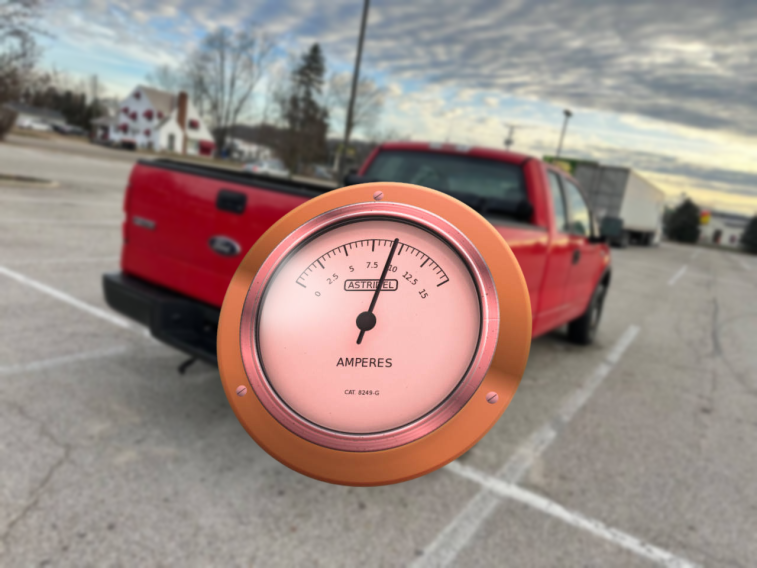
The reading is A 9.5
